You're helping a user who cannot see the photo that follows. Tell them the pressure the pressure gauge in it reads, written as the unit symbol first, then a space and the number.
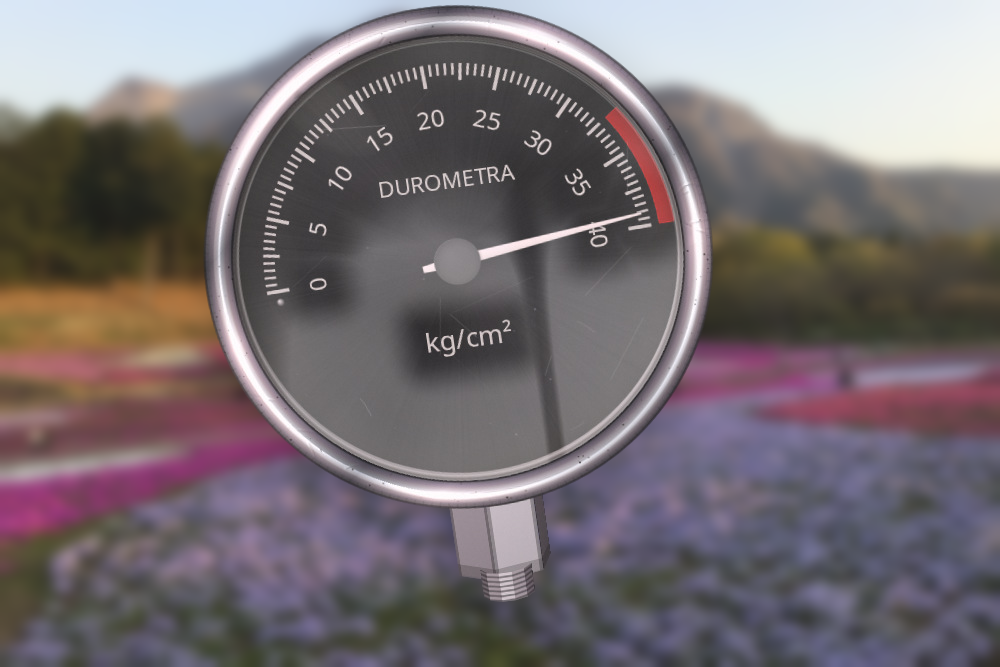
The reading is kg/cm² 39
